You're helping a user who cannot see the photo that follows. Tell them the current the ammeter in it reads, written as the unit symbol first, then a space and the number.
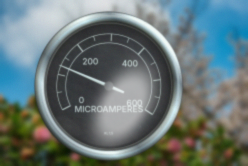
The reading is µA 125
